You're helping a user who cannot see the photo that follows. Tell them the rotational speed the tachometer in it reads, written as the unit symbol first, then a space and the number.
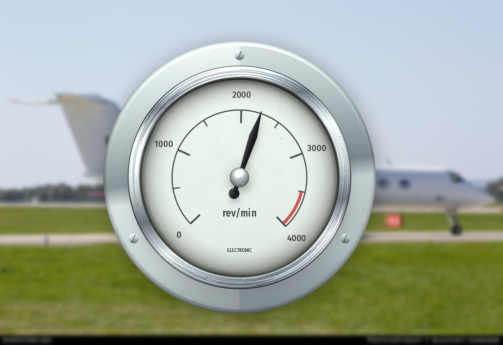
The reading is rpm 2250
